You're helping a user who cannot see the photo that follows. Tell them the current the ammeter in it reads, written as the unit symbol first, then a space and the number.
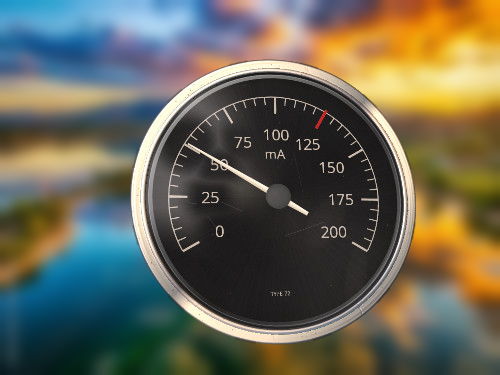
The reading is mA 50
